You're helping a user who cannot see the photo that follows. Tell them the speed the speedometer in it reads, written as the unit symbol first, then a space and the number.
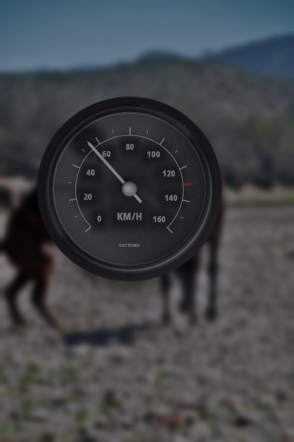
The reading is km/h 55
